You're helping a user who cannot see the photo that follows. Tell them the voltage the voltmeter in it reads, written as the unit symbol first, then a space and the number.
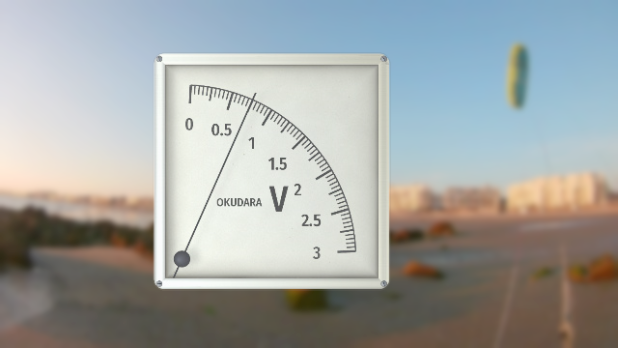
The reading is V 0.75
